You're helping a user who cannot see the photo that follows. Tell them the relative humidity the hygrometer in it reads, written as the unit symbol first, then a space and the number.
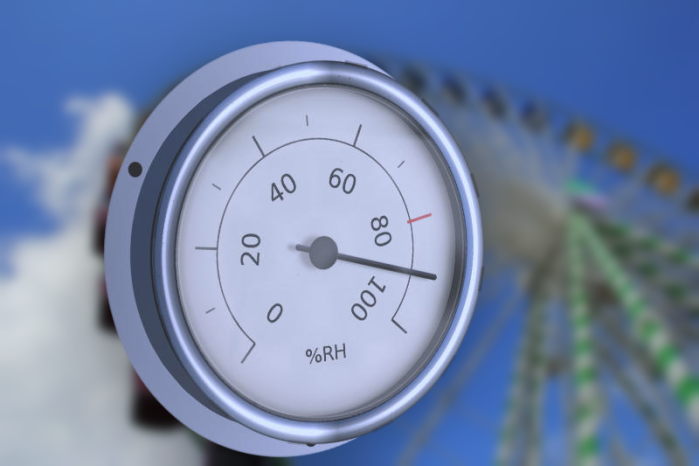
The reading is % 90
